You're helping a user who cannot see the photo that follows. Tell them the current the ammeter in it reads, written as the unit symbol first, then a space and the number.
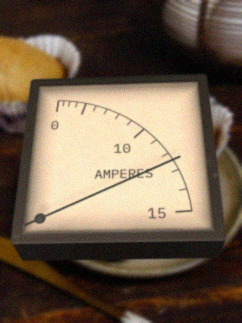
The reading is A 12.5
